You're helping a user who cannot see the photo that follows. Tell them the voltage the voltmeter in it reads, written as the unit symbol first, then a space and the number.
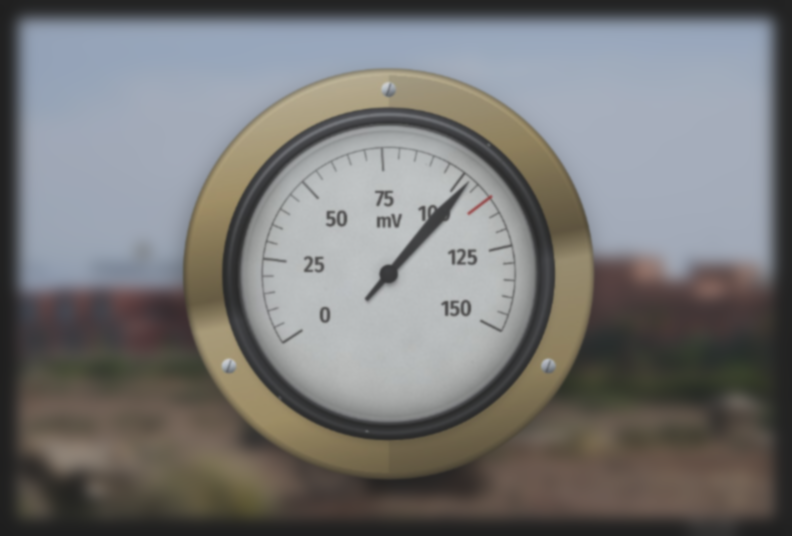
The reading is mV 102.5
